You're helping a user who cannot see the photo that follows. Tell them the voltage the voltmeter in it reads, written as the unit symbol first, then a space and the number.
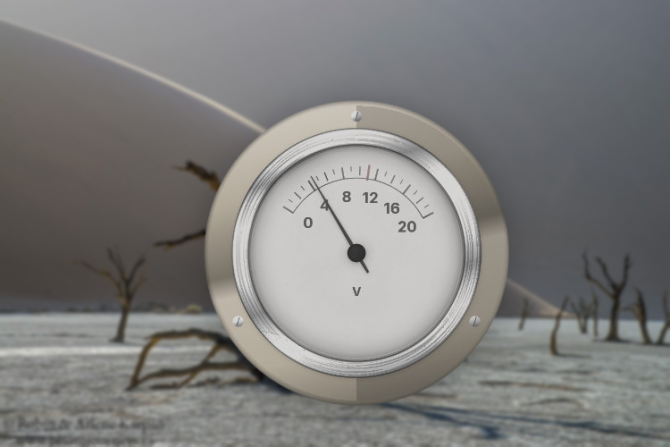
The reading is V 4.5
